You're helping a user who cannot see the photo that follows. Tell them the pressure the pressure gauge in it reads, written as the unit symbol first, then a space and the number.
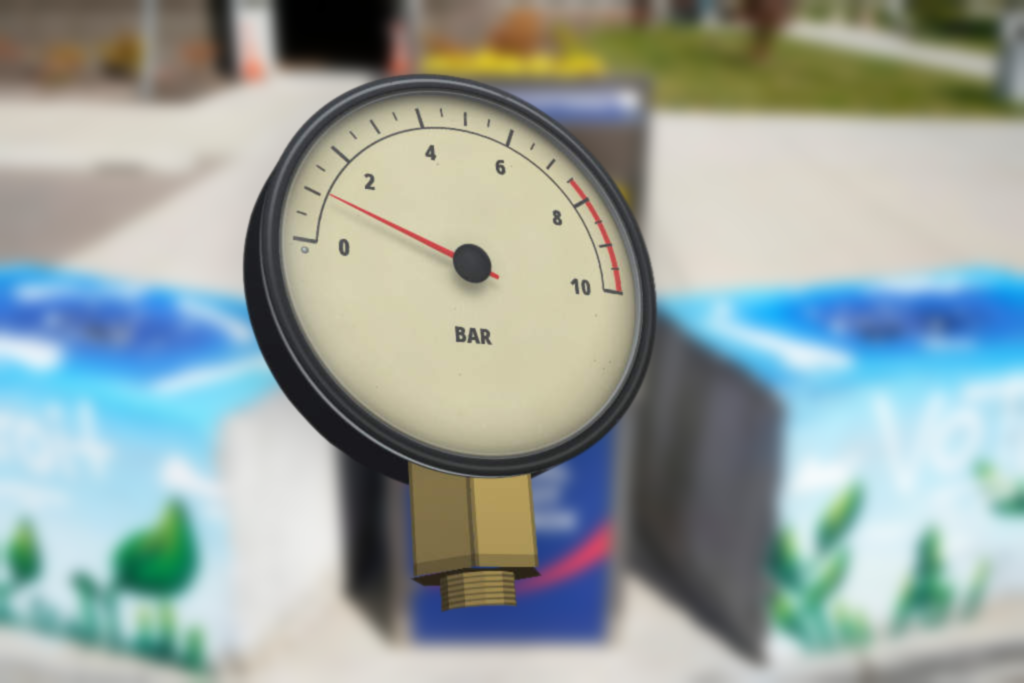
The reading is bar 1
